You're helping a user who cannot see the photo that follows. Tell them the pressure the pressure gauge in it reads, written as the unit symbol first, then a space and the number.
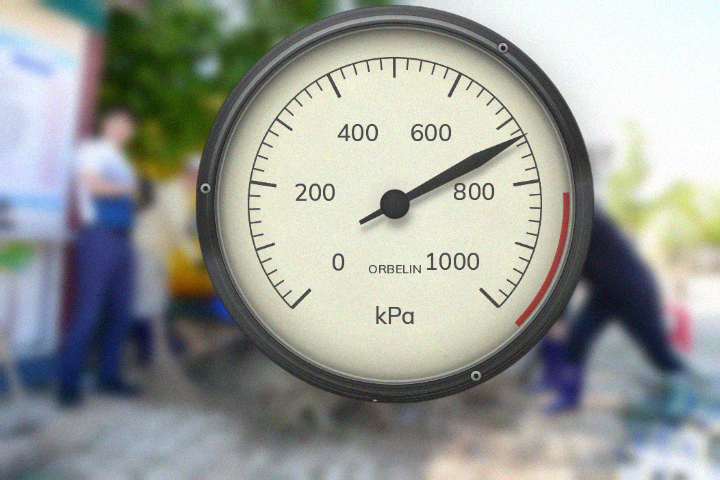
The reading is kPa 730
